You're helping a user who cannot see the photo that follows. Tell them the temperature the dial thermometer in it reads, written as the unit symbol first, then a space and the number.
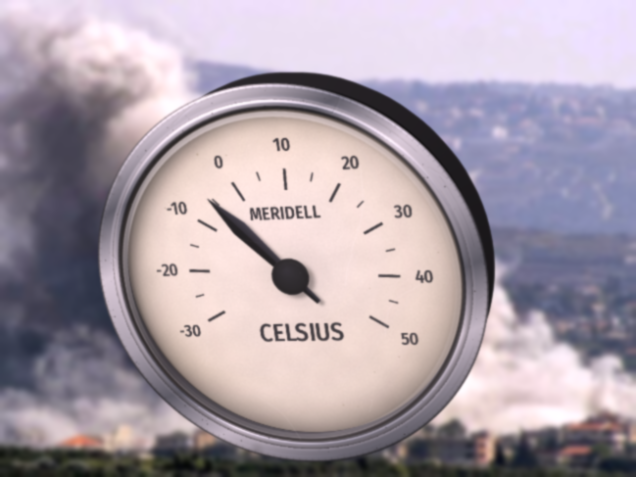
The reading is °C -5
